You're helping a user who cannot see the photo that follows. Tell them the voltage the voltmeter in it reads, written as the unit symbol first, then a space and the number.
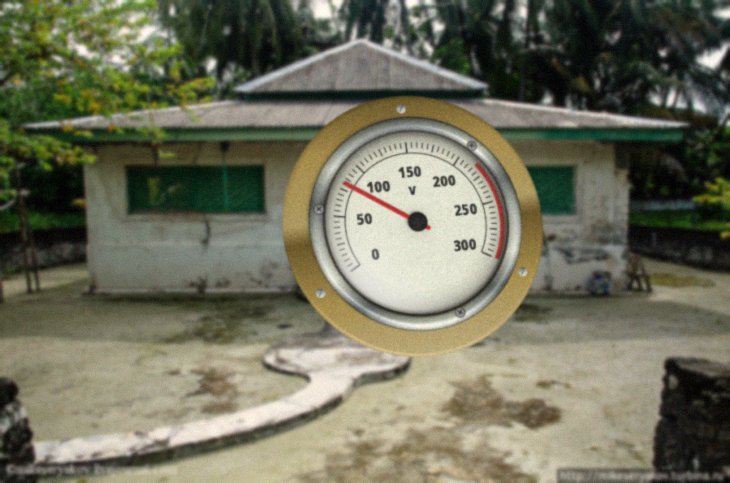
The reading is V 80
